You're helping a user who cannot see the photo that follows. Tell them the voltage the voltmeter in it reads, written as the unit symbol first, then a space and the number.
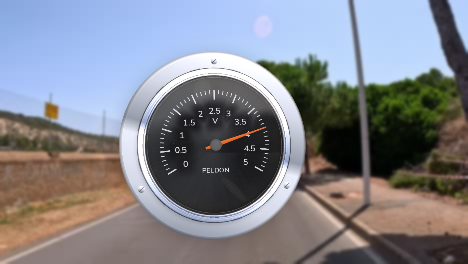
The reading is V 4
